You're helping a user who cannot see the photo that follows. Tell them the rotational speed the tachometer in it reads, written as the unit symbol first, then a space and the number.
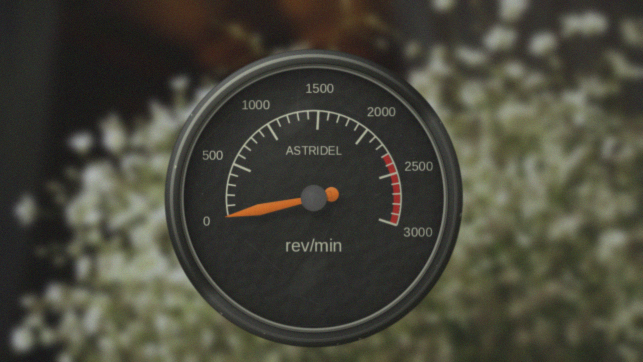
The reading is rpm 0
